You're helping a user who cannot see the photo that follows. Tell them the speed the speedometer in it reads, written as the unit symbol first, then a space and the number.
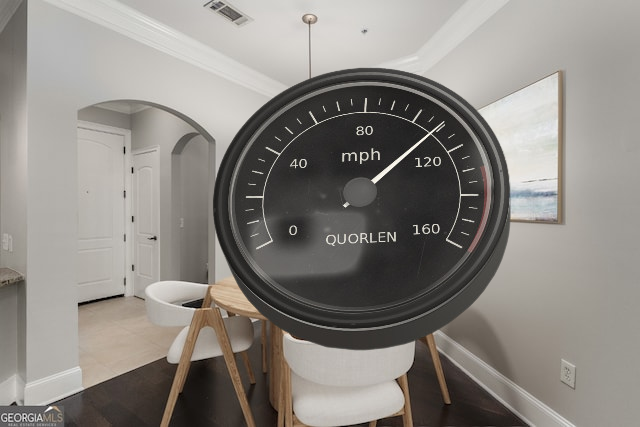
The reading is mph 110
